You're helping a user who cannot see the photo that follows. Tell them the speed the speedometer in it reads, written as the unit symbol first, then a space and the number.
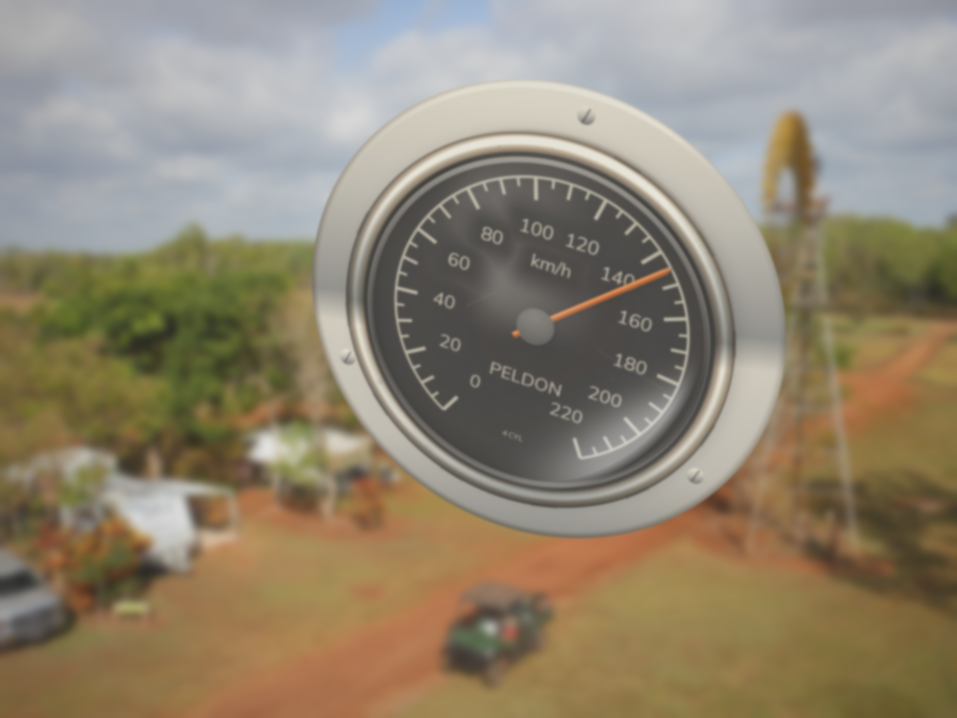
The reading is km/h 145
